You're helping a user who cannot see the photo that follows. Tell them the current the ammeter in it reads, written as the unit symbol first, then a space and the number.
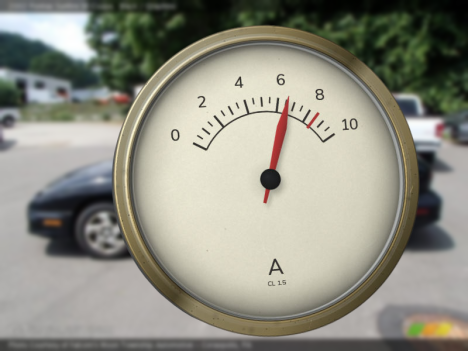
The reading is A 6.5
